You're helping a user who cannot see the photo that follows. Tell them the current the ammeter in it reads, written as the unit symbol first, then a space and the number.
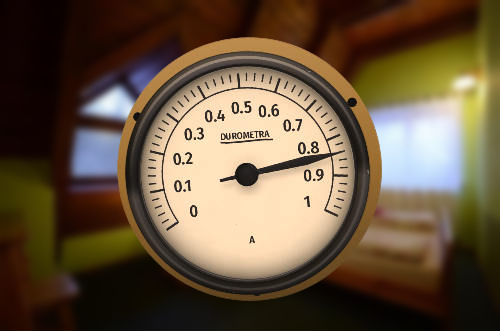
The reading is A 0.84
